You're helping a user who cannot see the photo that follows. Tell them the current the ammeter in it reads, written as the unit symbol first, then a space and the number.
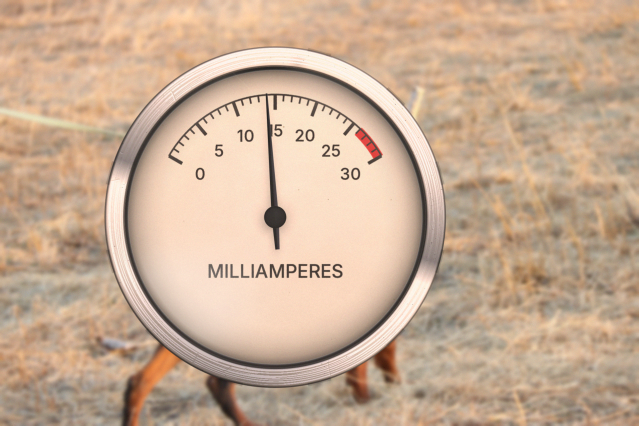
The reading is mA 14
